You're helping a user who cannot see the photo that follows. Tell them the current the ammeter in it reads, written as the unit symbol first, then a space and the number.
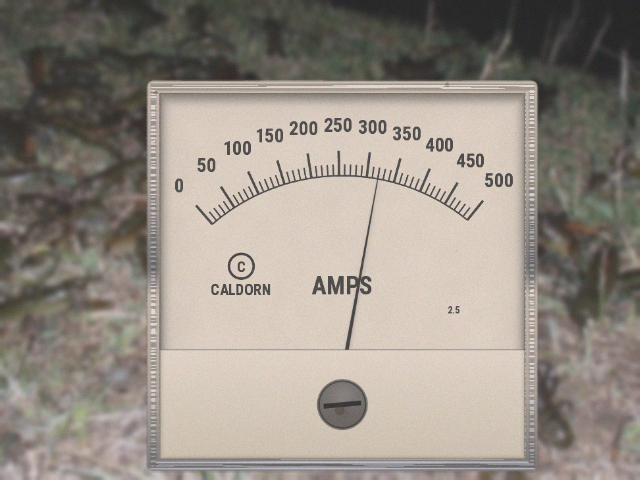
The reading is A 320
